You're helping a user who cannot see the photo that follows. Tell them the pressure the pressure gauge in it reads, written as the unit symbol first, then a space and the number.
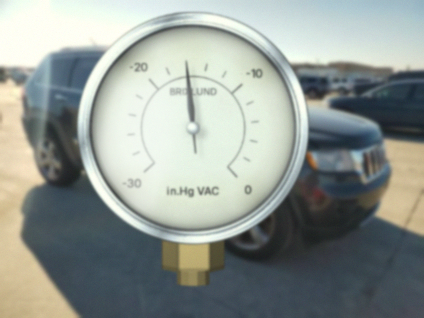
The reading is inHg -16
